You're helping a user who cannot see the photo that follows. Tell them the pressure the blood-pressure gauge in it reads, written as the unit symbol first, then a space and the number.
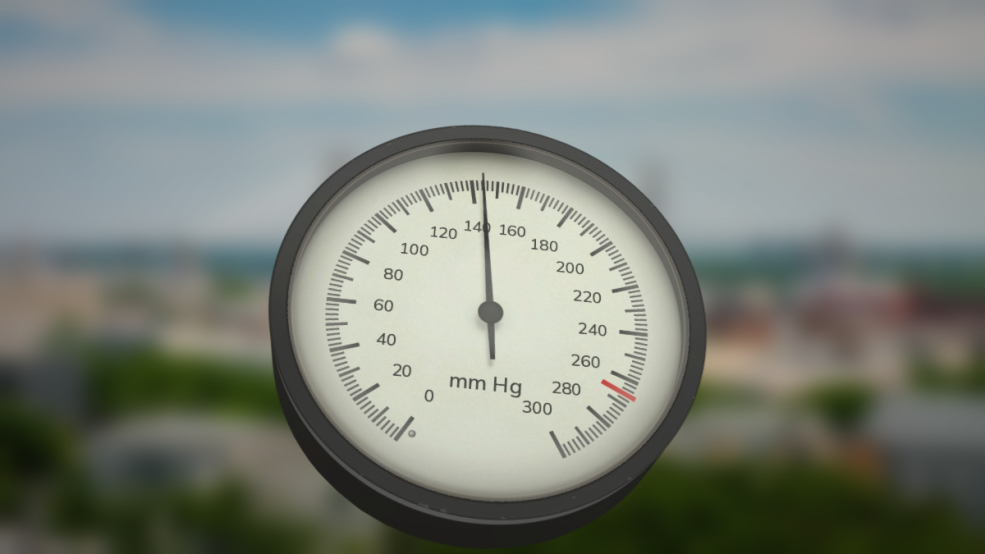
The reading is mmHg 144
